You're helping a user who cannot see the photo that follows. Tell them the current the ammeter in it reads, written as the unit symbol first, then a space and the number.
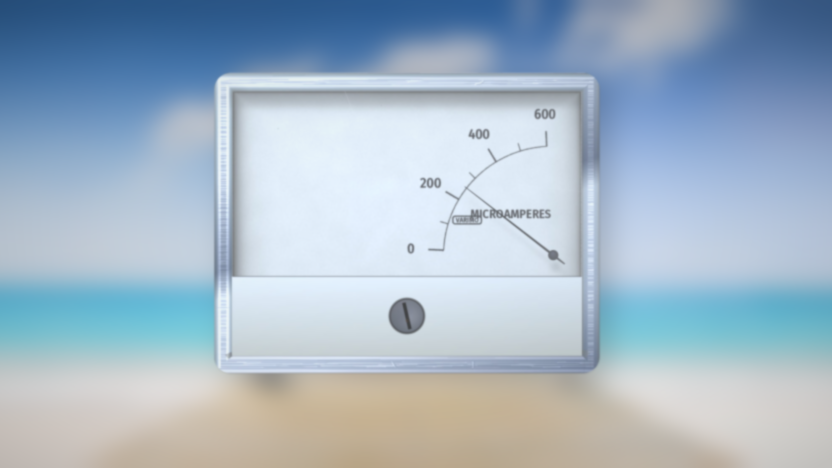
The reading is µA 250
